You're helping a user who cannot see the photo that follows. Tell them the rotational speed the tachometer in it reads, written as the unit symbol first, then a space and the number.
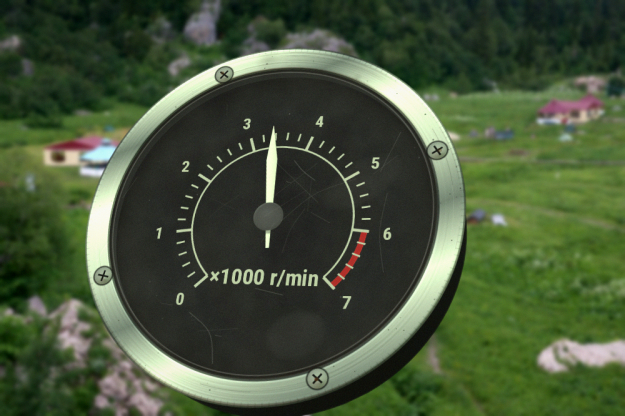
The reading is rpm 3400
